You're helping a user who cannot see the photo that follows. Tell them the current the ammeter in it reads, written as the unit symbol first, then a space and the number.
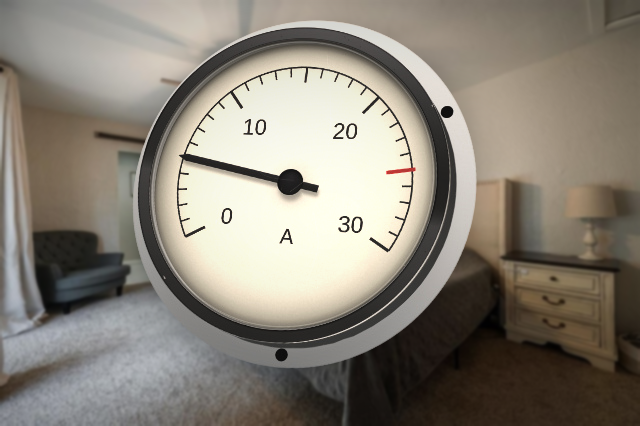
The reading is A 5
